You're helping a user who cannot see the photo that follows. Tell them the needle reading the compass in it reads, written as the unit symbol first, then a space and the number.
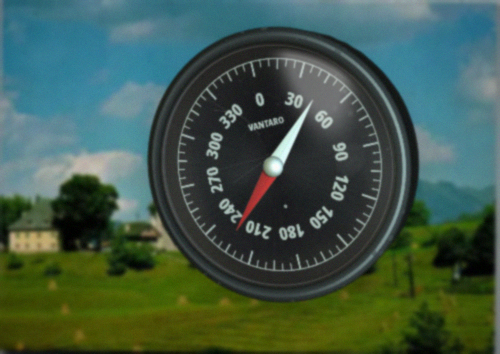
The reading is ° 225
